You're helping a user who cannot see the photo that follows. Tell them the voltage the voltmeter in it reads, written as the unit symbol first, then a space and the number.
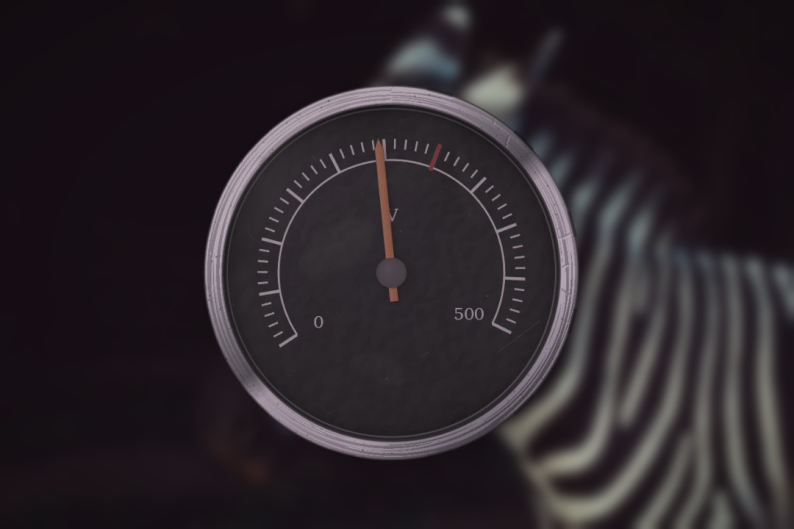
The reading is V 245
